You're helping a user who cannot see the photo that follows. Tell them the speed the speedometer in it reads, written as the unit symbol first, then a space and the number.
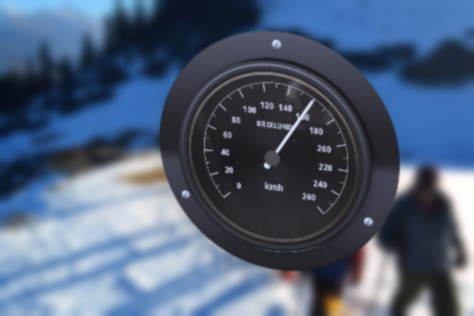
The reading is km/h 160
